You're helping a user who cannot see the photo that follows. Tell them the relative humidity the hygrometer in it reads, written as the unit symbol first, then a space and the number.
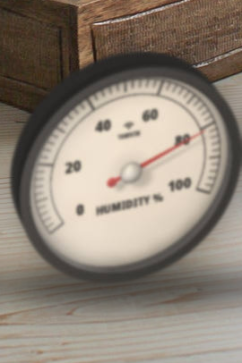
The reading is % 80
